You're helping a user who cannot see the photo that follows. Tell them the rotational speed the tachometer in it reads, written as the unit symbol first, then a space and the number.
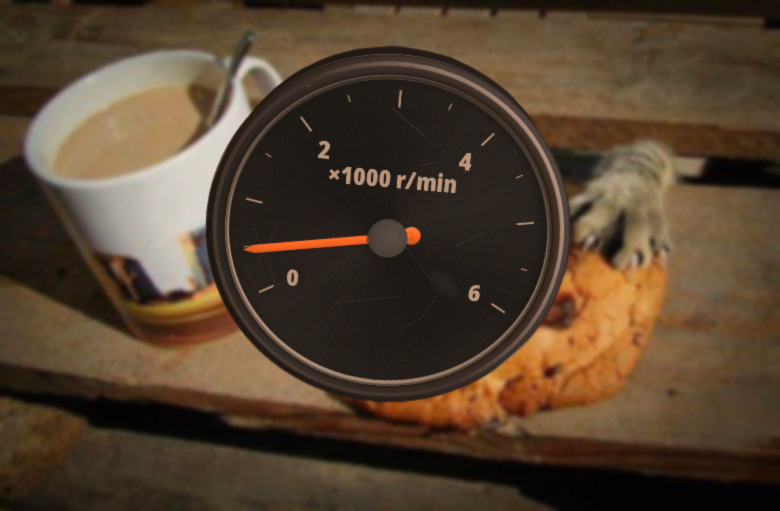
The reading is rpm 500
